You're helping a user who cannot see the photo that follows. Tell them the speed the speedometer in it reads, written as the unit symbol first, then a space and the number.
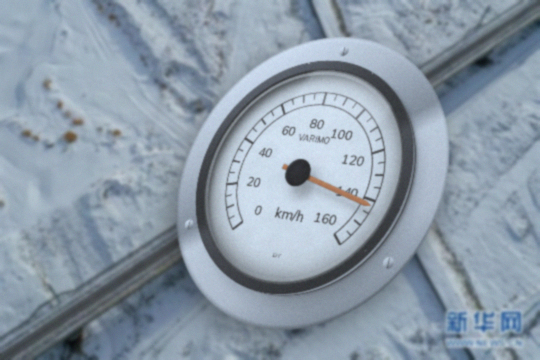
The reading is km/h 142.5
